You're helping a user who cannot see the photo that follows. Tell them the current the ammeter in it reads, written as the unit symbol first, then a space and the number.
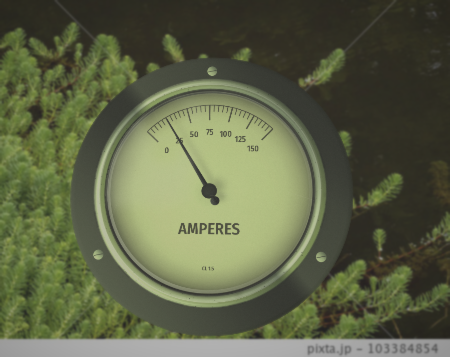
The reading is A 25
